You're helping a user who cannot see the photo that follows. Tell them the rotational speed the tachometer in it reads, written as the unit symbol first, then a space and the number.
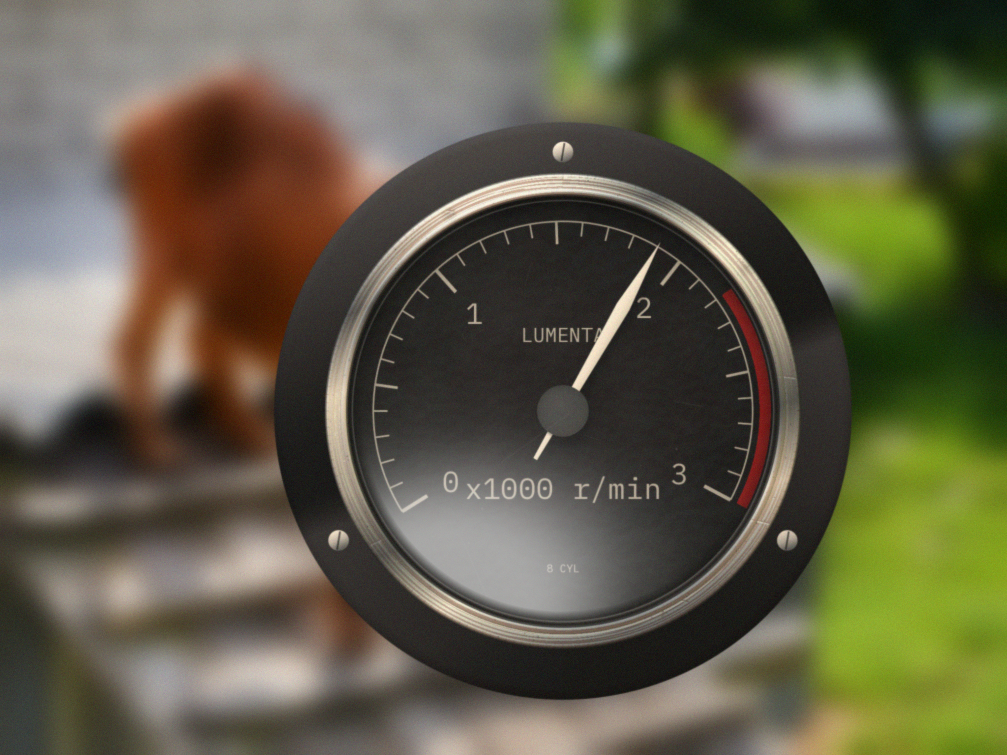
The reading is rpm 1900
